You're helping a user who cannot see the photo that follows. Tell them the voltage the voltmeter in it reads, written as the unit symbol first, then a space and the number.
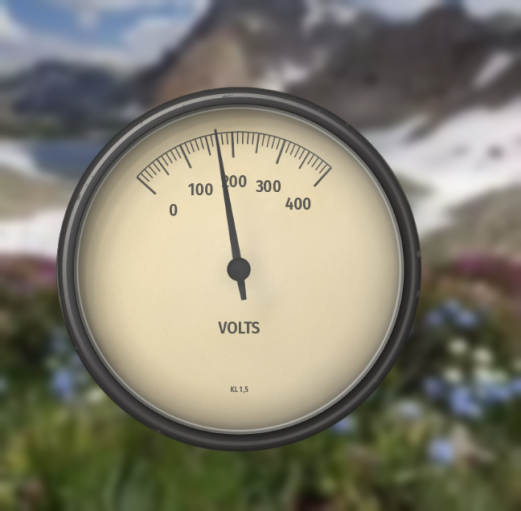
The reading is V 170
